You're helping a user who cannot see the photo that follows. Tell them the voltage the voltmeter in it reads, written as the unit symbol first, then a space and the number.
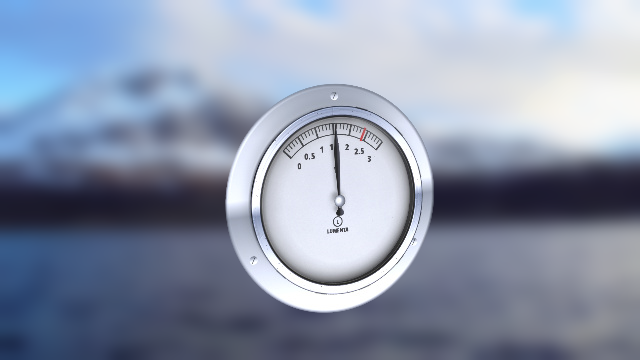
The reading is V 1.5
